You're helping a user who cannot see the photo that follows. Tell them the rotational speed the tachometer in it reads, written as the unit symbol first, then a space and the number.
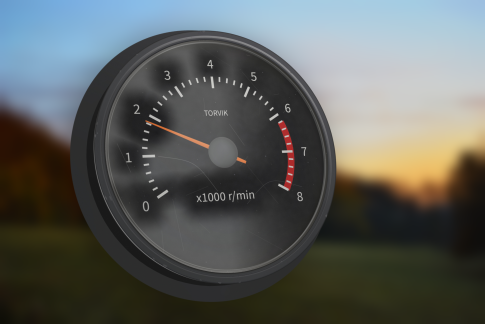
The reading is rpm 1800
